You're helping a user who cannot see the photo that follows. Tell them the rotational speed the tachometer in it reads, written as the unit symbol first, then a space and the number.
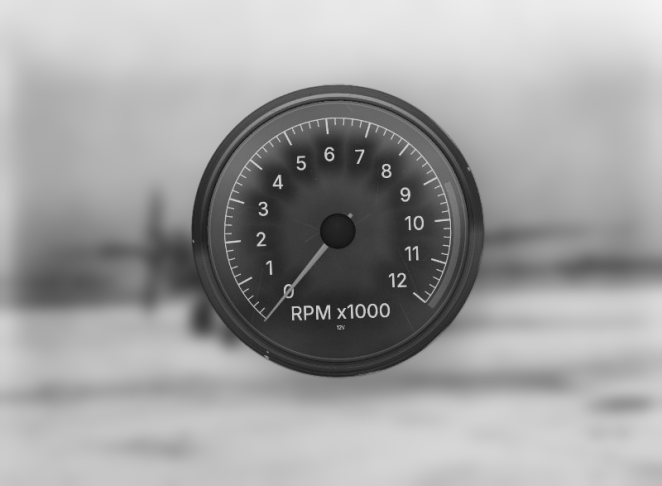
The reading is rpm 0
